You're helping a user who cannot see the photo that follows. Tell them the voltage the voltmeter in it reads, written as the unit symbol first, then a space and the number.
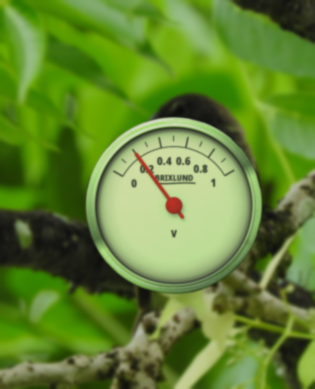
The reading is V 0.2
